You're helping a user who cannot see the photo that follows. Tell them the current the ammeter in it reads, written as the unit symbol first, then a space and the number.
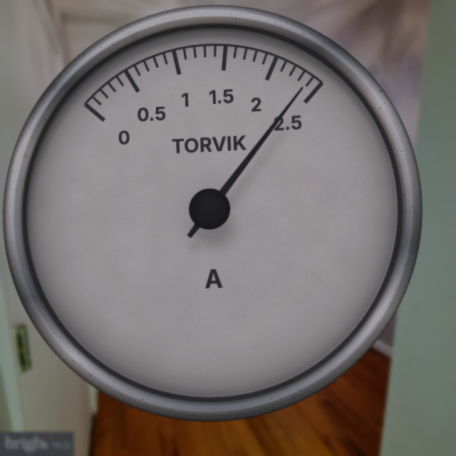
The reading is A 2.4
